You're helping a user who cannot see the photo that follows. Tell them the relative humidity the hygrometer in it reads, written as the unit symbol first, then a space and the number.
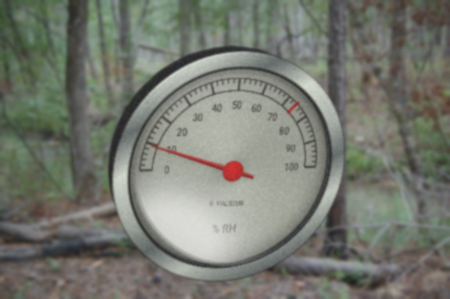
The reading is % 10
